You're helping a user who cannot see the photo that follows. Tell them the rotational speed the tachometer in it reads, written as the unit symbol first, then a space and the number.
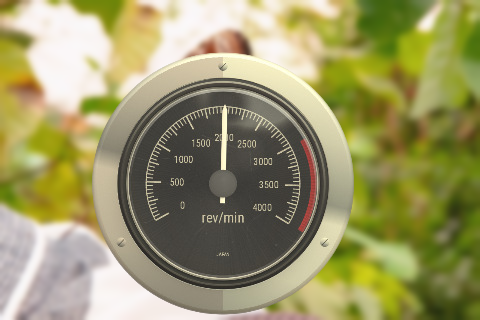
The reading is rpm 2000
